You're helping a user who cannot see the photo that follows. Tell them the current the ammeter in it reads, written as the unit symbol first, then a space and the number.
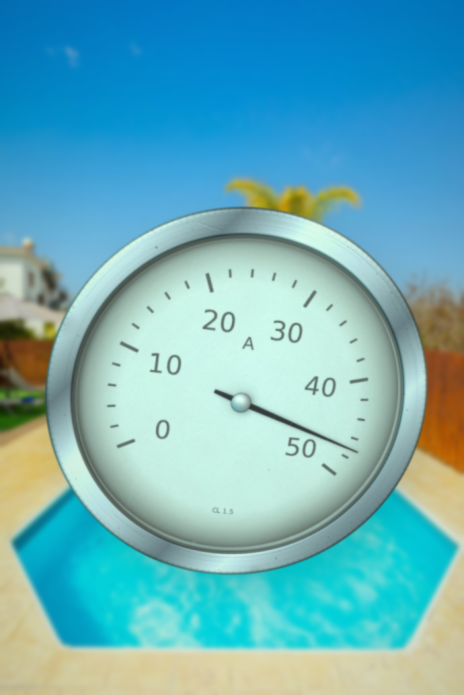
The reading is A 47
